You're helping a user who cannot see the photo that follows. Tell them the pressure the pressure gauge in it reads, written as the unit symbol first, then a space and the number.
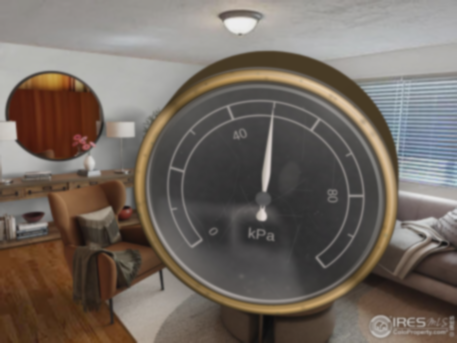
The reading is kPa 50
